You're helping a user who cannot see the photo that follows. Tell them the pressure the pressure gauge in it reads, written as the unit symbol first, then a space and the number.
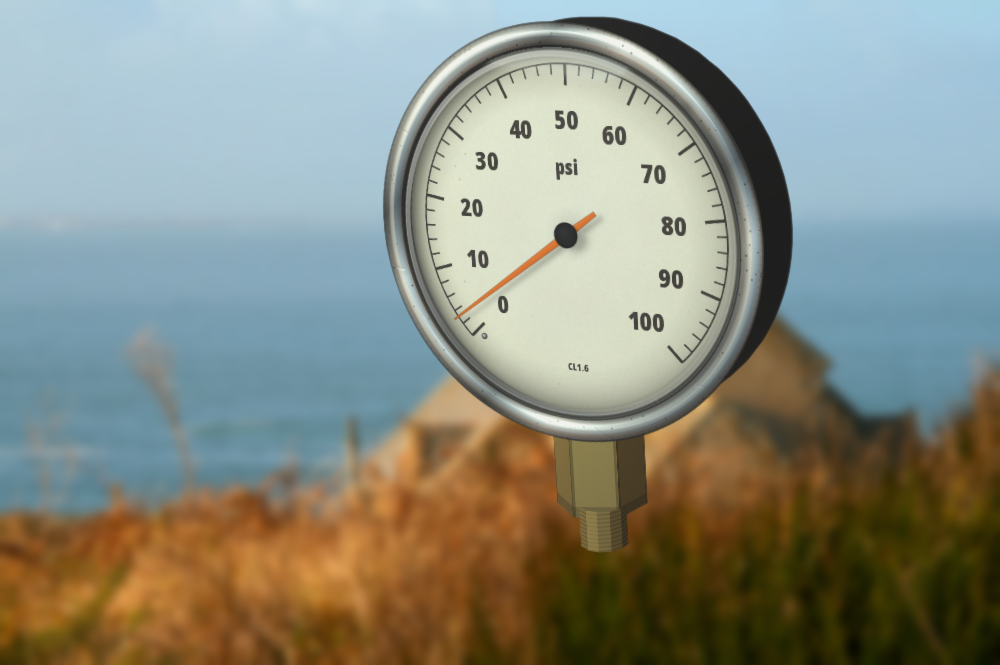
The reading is psi 3
